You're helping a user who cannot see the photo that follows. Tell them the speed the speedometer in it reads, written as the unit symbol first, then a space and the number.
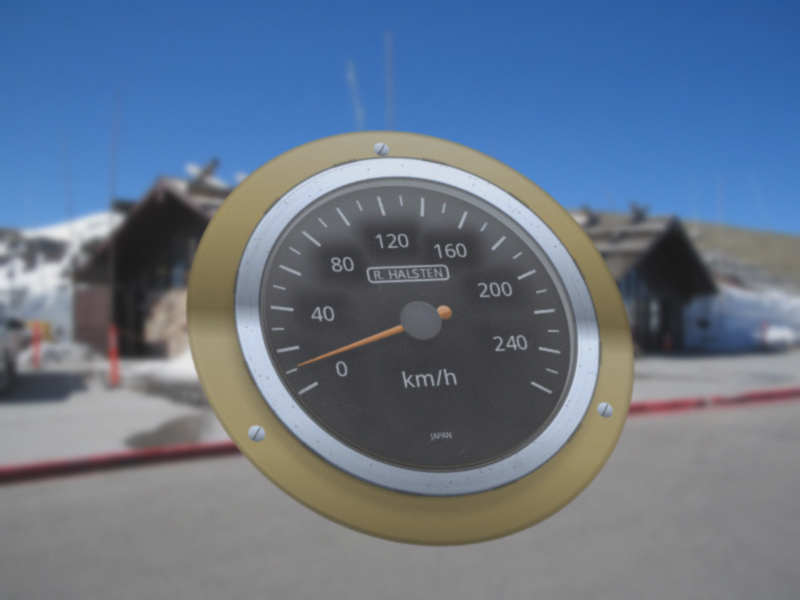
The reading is km/h 10
